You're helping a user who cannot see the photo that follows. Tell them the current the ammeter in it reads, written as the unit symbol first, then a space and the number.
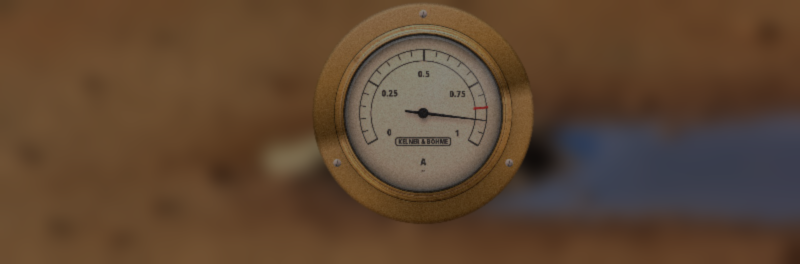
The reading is A 0.9
